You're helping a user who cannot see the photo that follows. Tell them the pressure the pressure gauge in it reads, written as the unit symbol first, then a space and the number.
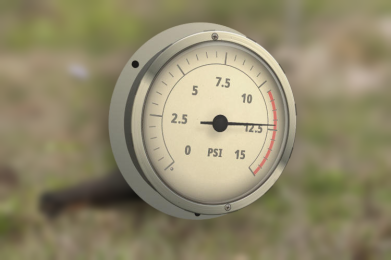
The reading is psi 12.25
